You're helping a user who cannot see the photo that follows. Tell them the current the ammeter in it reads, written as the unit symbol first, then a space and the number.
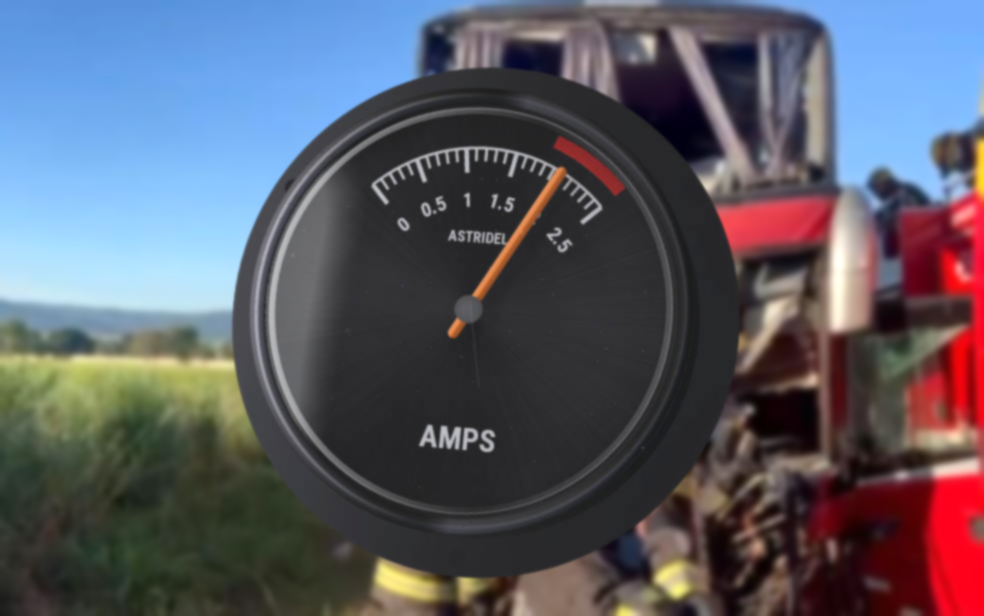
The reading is A 2
